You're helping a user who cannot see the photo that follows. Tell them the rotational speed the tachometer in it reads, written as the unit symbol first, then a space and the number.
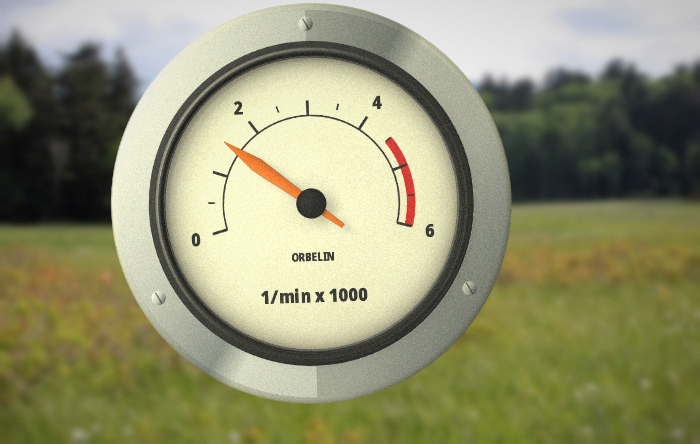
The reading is rpm 1500
